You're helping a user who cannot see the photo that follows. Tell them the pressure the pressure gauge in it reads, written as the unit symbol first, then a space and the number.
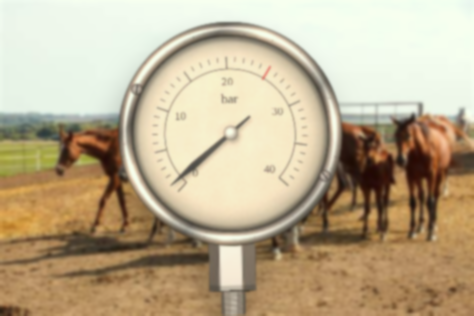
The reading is bar 1
